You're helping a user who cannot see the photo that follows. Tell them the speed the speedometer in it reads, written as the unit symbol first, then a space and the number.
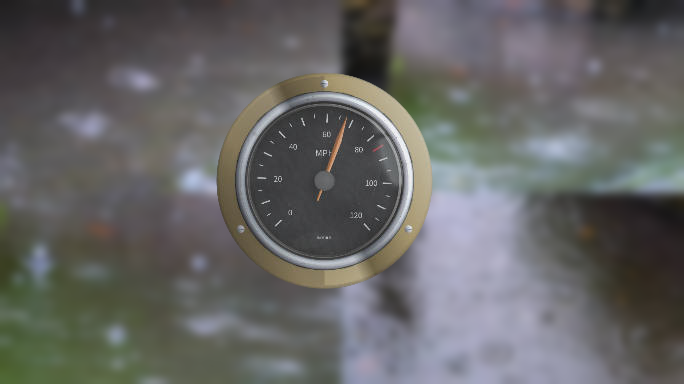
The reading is mph 67.5
